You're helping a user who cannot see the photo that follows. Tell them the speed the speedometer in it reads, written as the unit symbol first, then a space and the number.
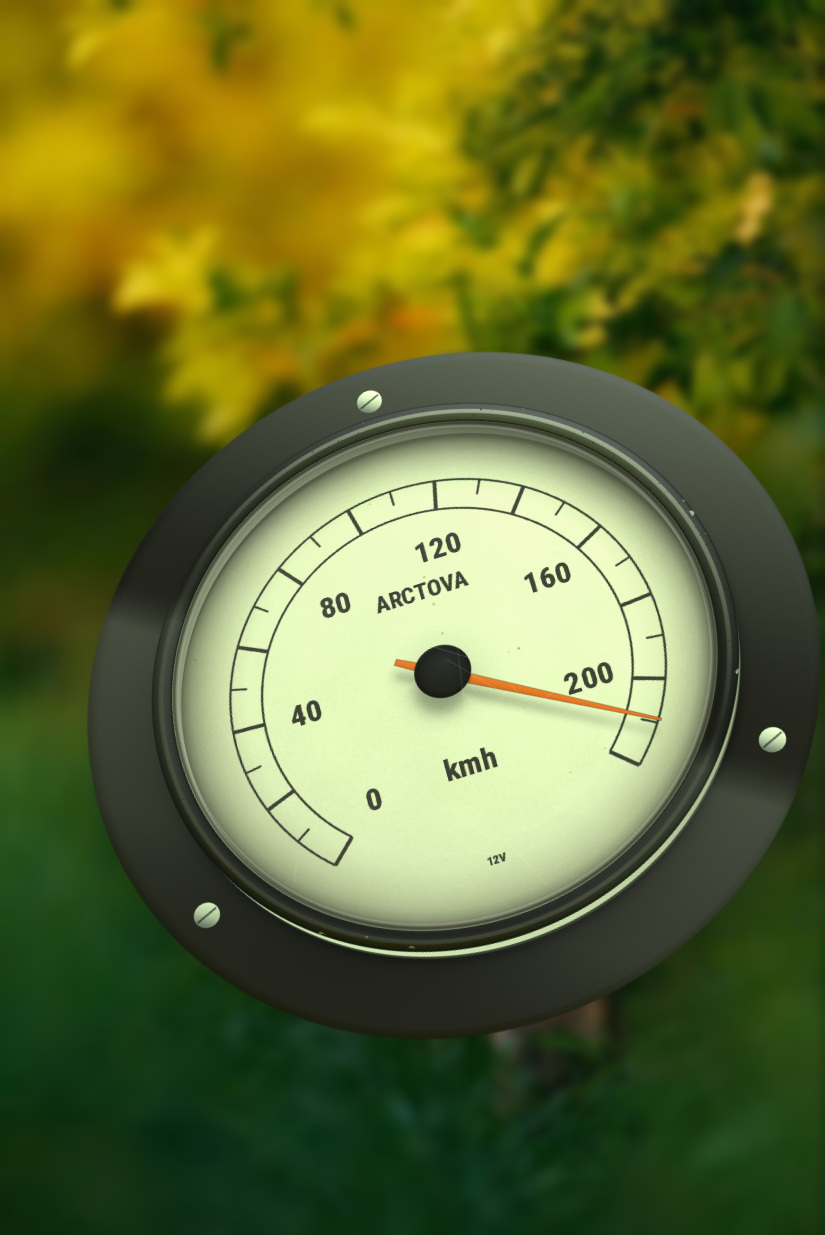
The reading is km/h 210
